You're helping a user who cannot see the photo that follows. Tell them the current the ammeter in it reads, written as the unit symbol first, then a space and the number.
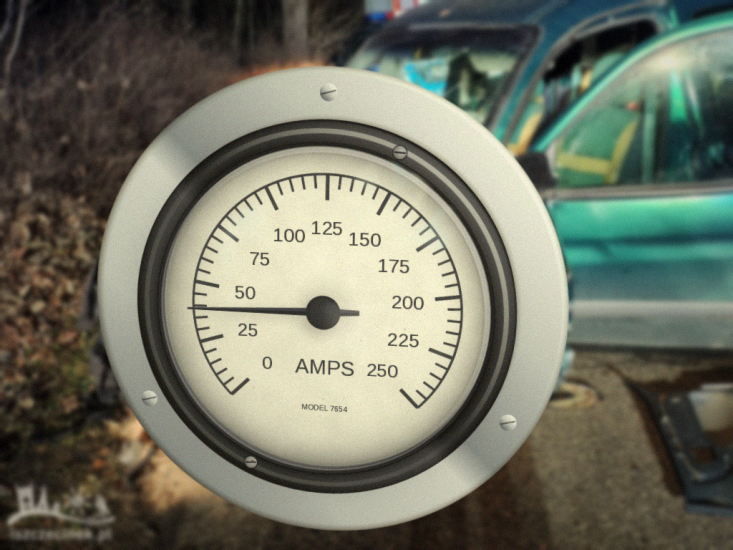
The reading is A 40
